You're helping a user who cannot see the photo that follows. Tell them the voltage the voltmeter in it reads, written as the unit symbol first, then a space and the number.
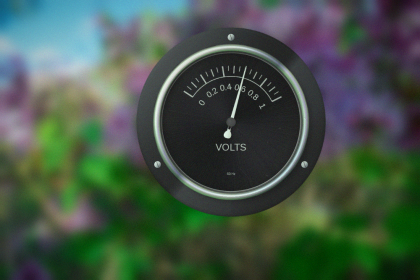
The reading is V 0.6
